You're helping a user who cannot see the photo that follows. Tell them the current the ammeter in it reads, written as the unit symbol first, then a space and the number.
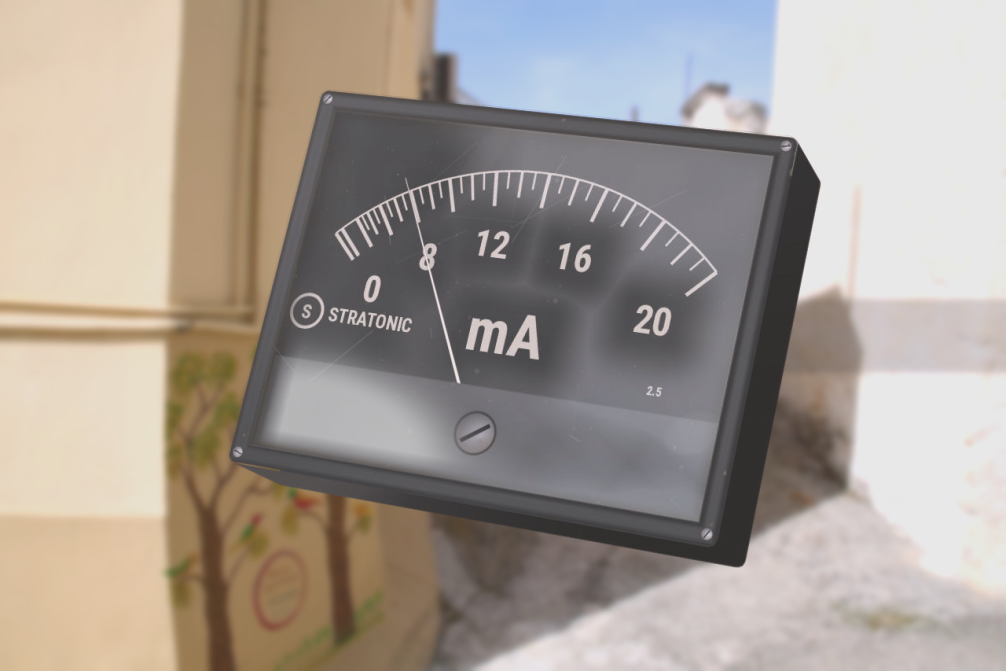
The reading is mA 8
